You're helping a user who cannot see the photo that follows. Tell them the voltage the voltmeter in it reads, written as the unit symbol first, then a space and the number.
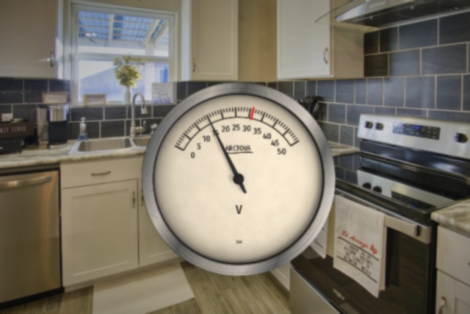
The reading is V 15
